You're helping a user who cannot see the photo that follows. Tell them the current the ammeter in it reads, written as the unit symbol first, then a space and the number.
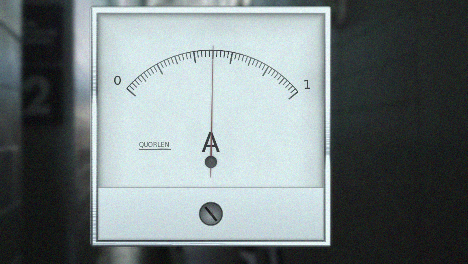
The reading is A 0.5
